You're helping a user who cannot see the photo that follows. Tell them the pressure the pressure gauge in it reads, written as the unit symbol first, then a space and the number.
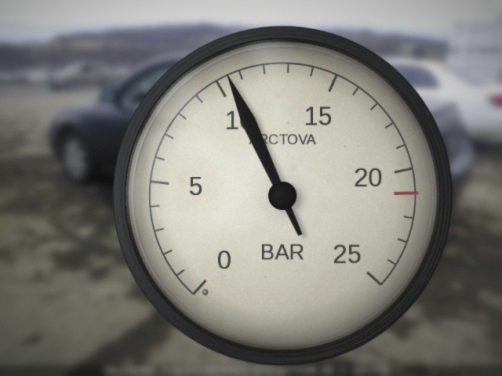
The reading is bar 10.5
